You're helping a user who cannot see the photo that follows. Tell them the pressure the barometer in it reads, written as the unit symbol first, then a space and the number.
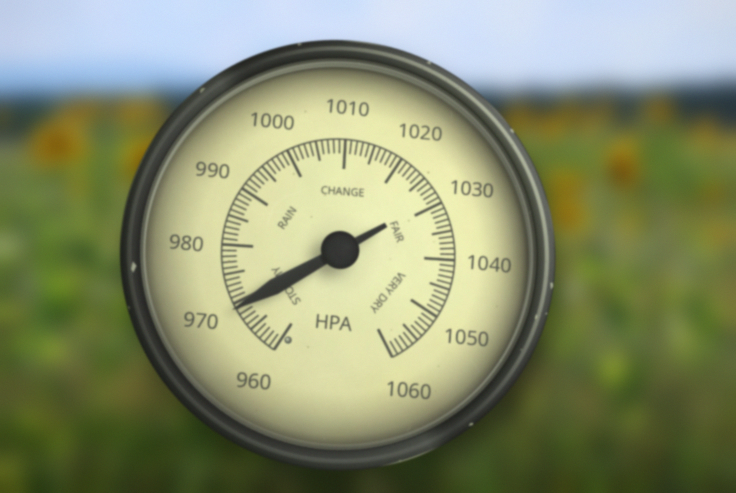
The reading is hPa 969
